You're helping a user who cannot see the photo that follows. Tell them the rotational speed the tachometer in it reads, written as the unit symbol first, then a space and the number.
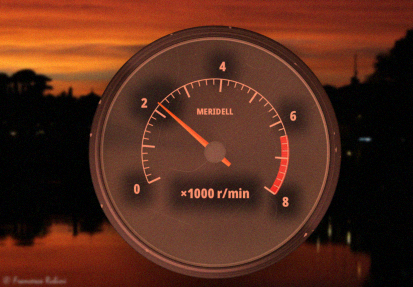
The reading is rpm 2200
